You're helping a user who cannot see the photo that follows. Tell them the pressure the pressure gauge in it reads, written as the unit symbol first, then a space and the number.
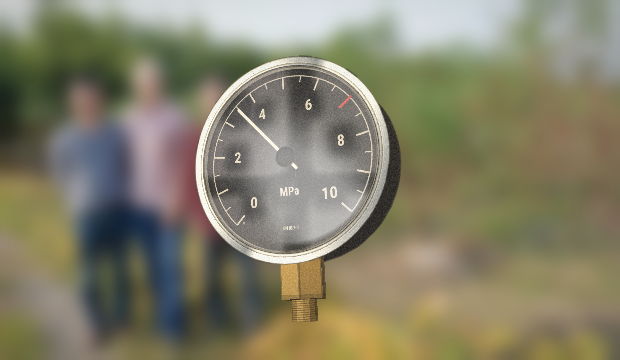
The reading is MPa 3.5
